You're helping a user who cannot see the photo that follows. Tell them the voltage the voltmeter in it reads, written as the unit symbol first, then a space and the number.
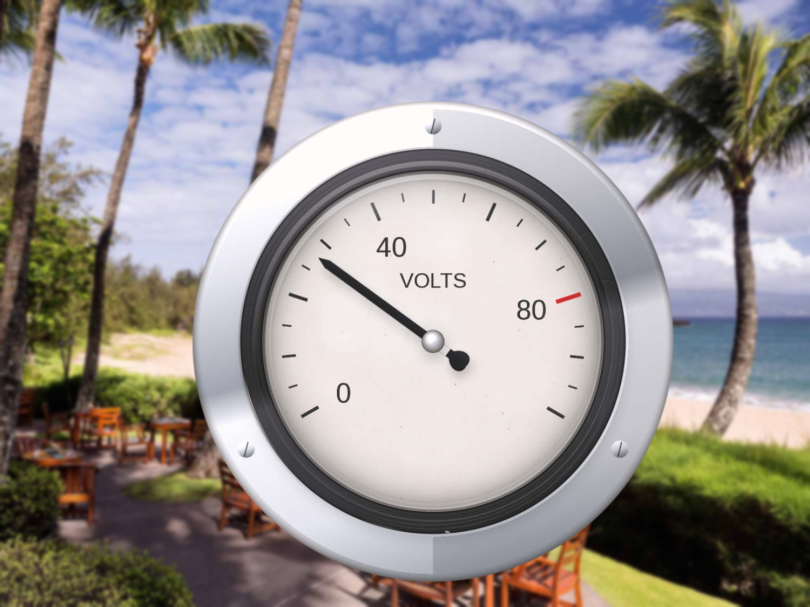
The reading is V 27.5
